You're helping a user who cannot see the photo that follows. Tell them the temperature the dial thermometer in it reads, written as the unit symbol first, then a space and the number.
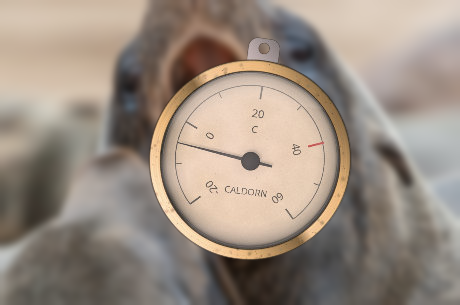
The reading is °C -5
